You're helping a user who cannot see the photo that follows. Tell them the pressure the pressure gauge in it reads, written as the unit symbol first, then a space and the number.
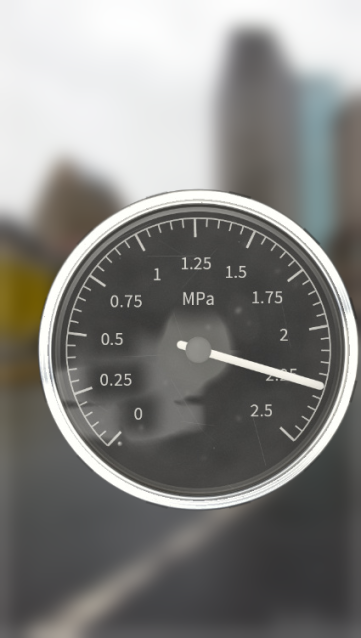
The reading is MPa 2.25
